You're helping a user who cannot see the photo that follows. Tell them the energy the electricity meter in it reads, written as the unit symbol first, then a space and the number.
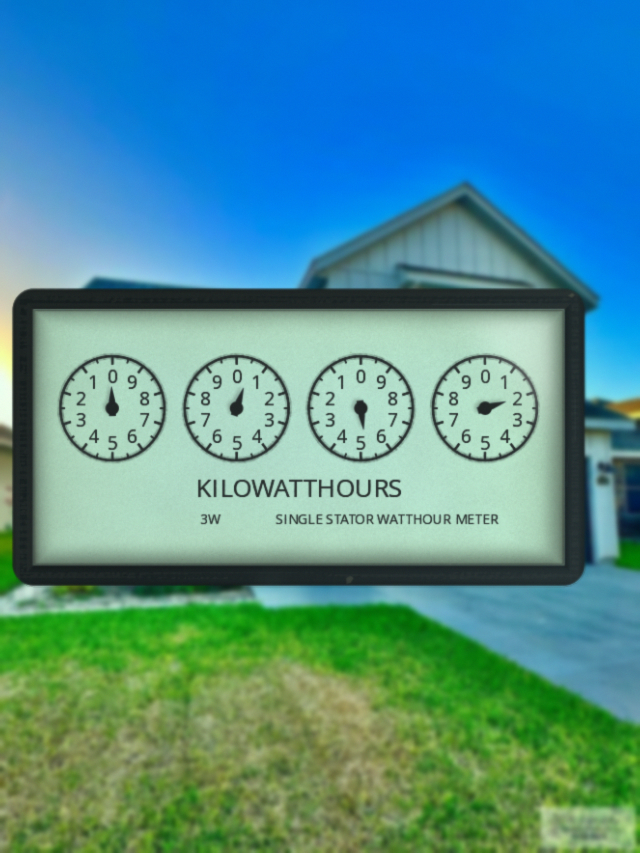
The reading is kWh 52
